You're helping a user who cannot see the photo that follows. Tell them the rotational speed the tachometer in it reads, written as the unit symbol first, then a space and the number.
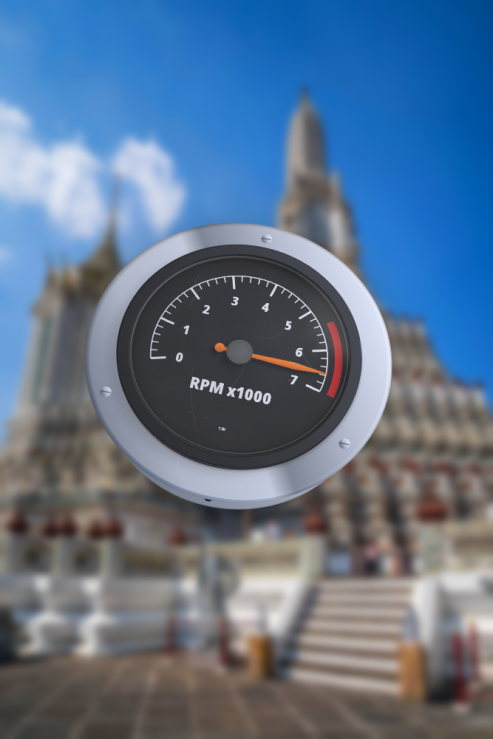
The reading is rpm 6600
